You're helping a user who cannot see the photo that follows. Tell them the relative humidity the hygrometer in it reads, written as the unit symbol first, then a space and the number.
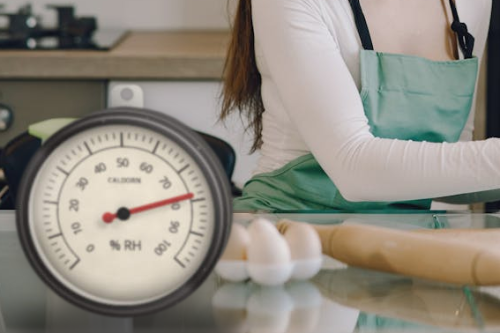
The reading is % 78
